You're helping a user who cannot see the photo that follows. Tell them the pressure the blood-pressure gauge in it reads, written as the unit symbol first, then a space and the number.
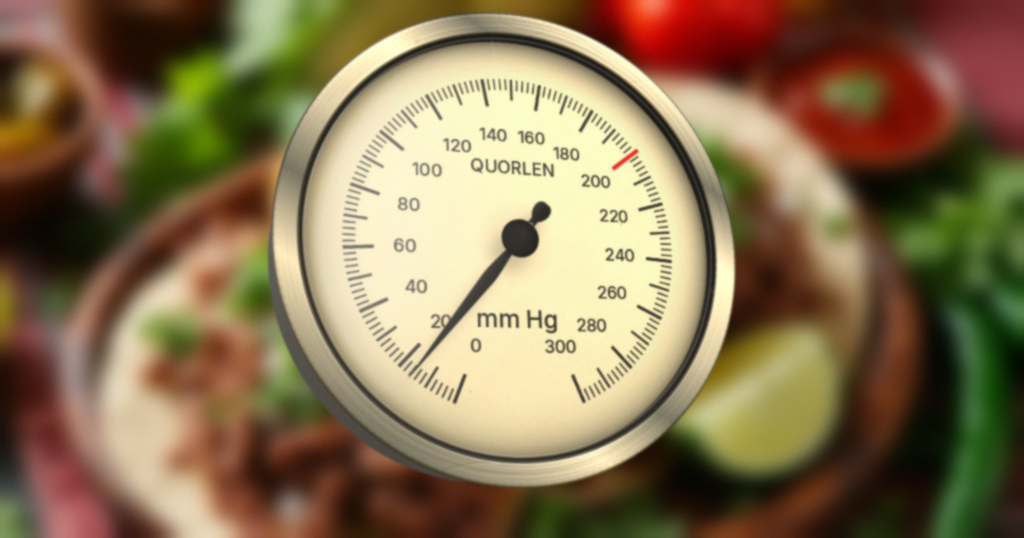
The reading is mmHg 16
